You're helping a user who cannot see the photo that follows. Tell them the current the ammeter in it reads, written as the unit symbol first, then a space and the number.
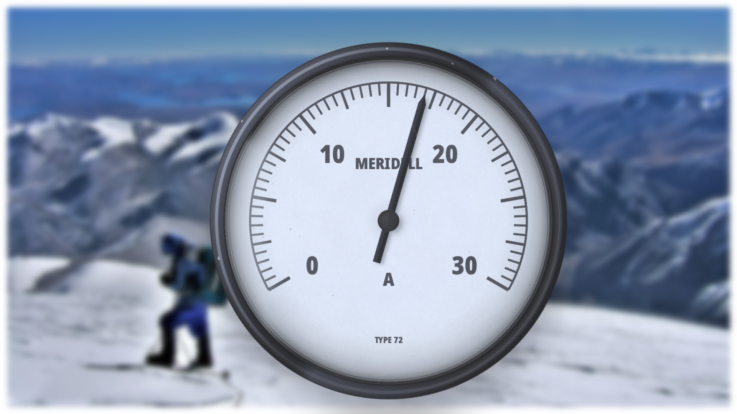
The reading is A 17
